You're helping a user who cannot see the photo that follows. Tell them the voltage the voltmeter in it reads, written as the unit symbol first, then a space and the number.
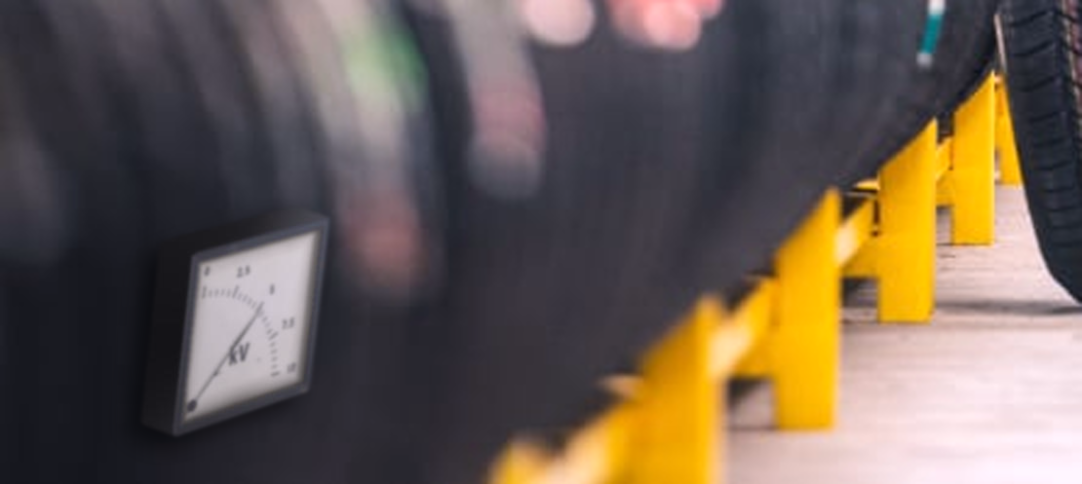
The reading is kV 5
